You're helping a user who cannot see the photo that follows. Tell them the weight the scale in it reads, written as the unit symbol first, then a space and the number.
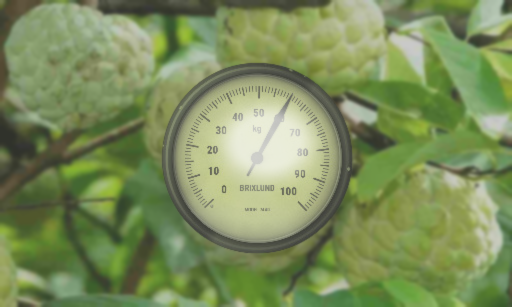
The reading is kg 60
